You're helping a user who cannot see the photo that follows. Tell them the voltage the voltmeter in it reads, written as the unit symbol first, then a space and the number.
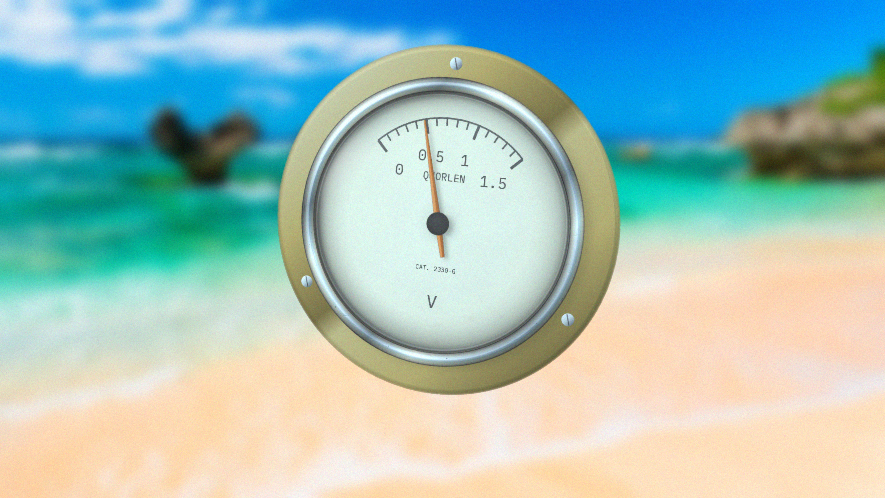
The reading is V 0.5
